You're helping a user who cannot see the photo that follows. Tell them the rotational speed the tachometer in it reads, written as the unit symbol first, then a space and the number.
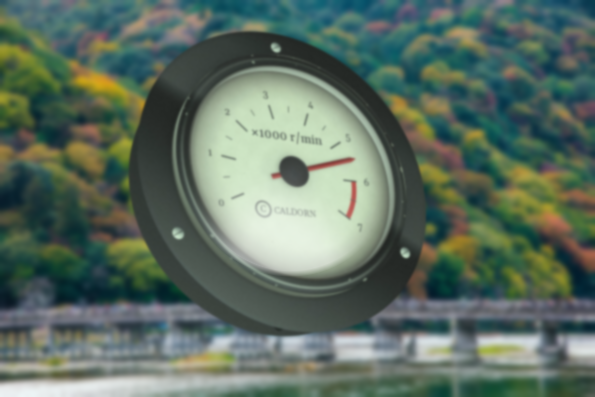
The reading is rpm 5500
